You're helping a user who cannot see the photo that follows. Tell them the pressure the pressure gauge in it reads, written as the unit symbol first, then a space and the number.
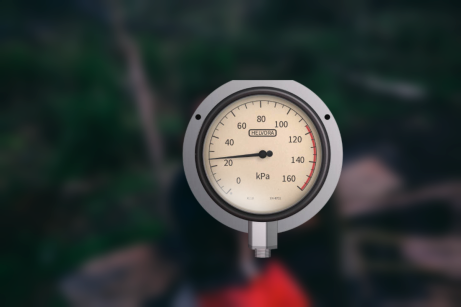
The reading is kPa 25
